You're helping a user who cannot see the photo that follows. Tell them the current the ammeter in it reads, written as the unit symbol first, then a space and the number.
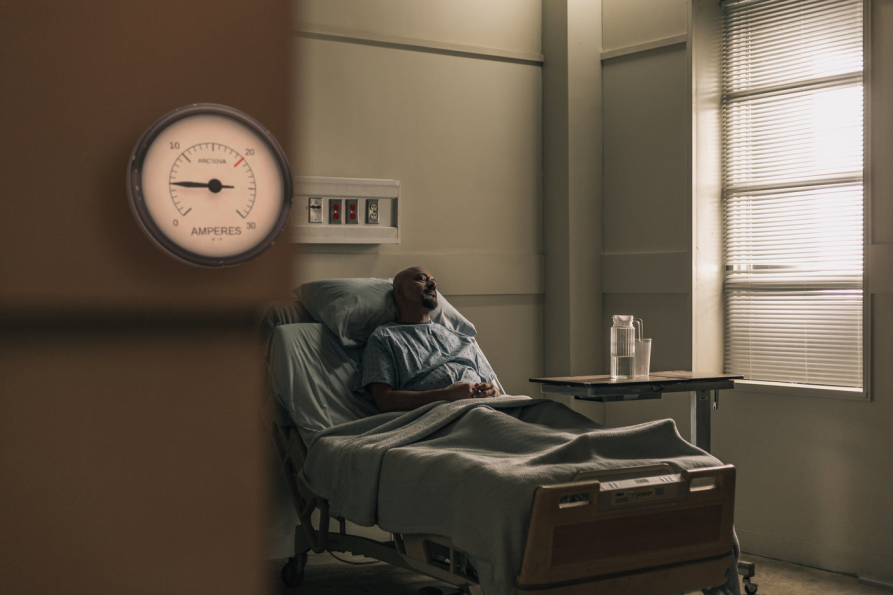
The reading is A 5
